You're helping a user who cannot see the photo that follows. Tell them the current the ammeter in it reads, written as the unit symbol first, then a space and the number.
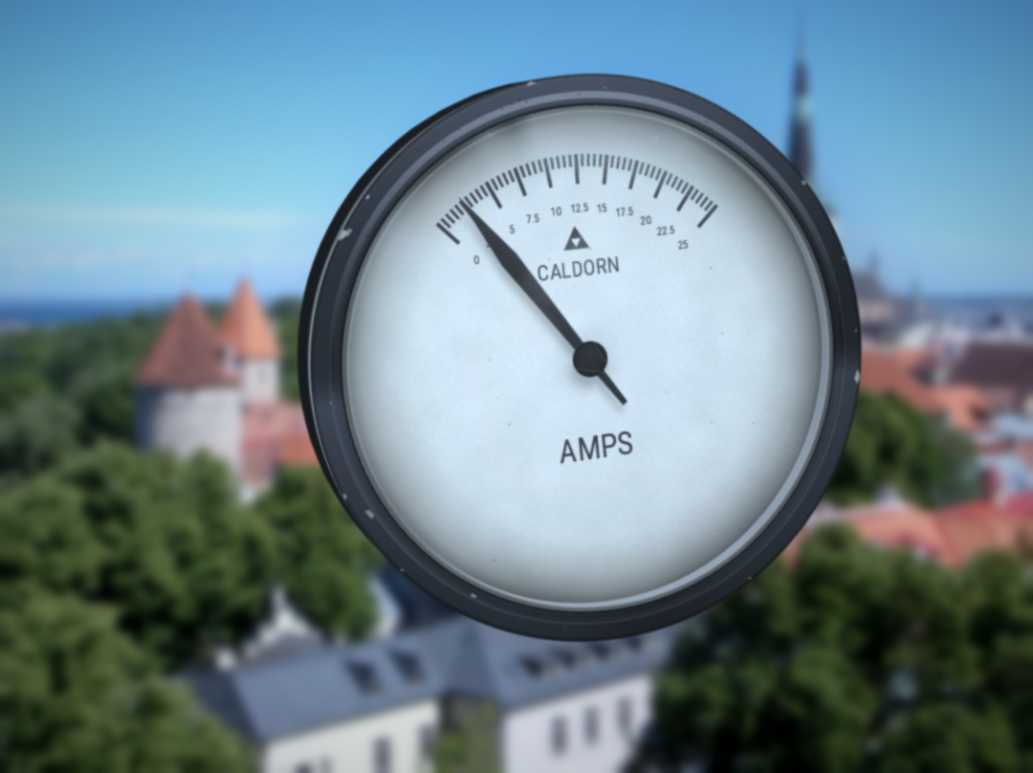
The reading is A 2.5
